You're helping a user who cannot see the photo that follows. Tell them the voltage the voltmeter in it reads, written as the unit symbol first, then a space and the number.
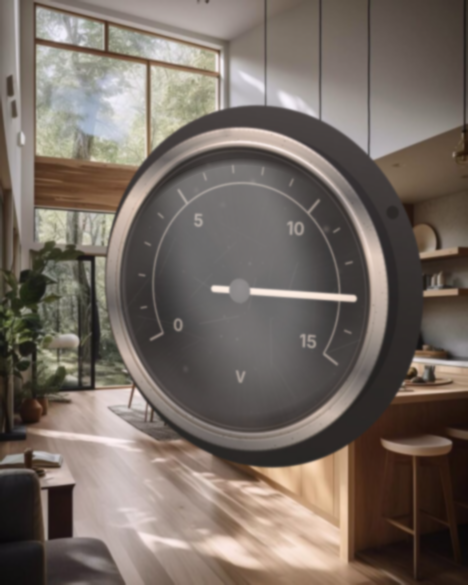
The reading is V 13
